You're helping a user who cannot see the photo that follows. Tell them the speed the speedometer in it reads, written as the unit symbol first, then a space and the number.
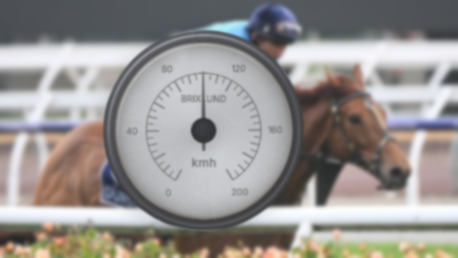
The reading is km/h 100
